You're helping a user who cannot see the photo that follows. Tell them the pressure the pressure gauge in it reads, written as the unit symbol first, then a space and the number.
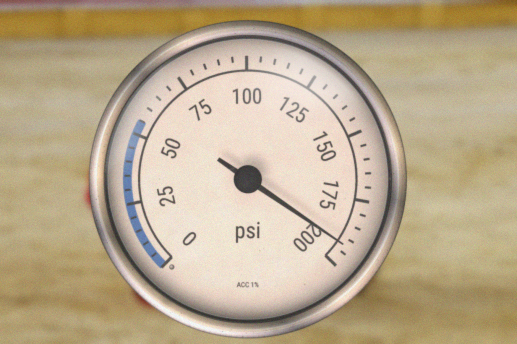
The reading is psi 192.5
